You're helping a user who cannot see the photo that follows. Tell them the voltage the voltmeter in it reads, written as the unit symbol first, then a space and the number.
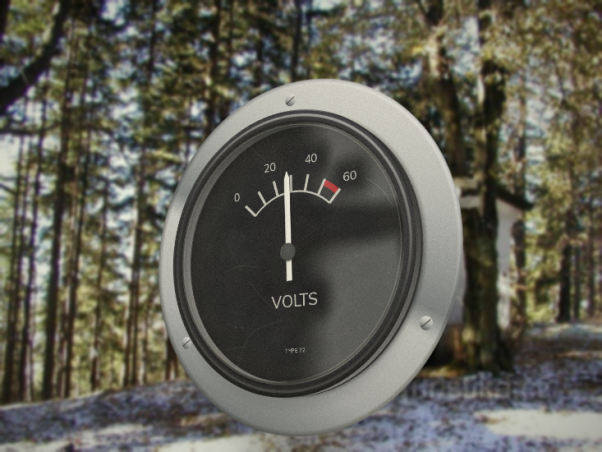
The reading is V 30
